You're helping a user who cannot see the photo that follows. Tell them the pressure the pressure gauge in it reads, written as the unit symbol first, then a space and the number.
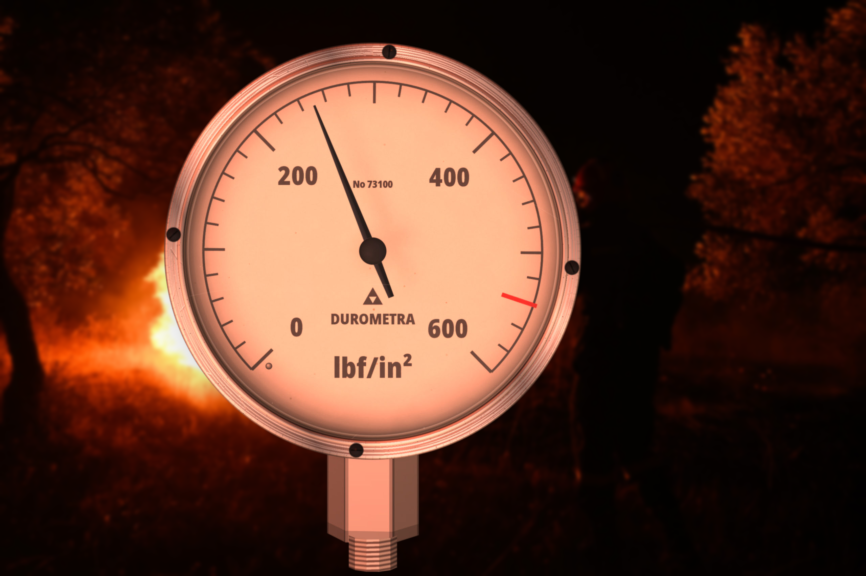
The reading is psi 250
